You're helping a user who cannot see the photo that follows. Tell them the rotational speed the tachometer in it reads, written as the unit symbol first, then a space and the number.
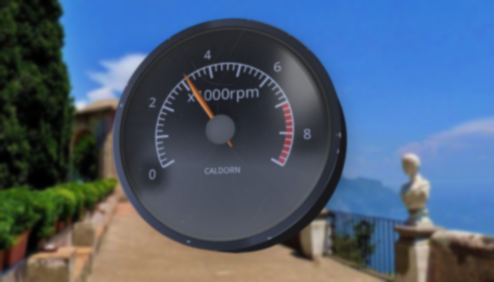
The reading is rpm 3200
